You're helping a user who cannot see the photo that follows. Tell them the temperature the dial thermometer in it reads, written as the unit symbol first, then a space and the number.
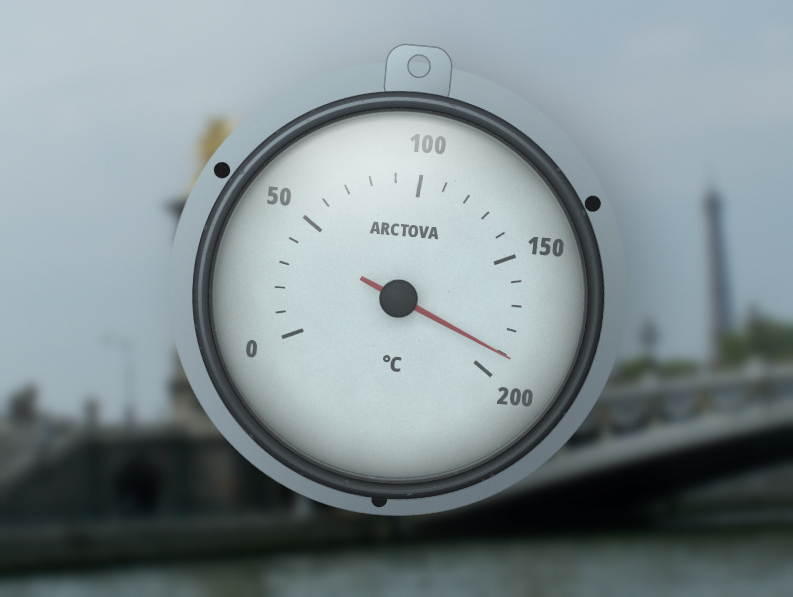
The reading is °C 190
